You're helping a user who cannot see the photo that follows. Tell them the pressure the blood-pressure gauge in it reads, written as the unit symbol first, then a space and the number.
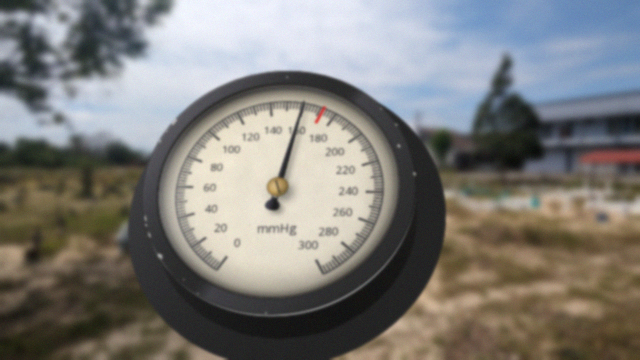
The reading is mmHg 160
